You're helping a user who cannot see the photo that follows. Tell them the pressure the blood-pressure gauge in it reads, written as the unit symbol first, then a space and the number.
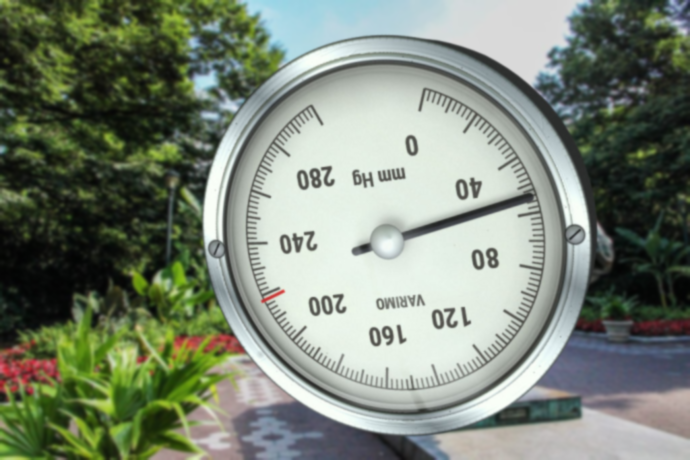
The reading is mmHg 54
